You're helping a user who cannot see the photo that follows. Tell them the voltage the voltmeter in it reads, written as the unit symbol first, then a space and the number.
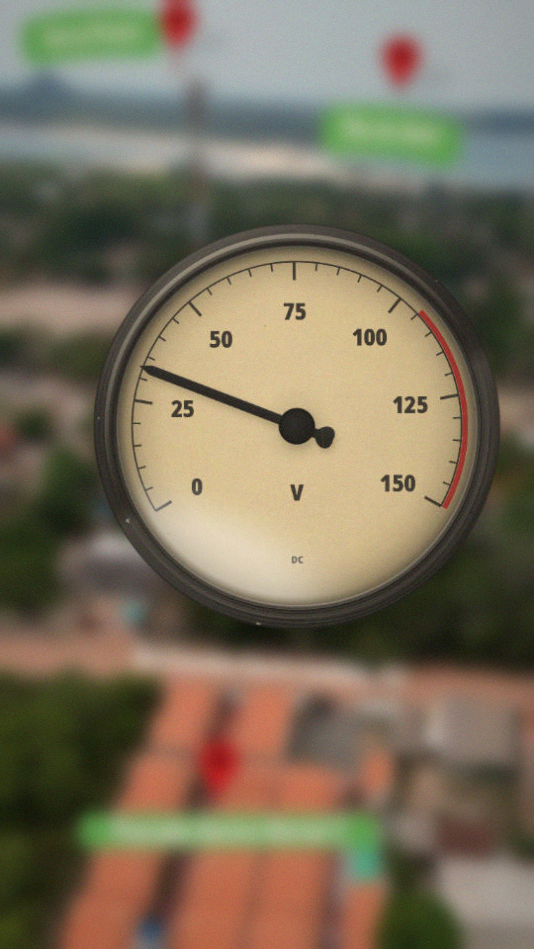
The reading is V 32.5
